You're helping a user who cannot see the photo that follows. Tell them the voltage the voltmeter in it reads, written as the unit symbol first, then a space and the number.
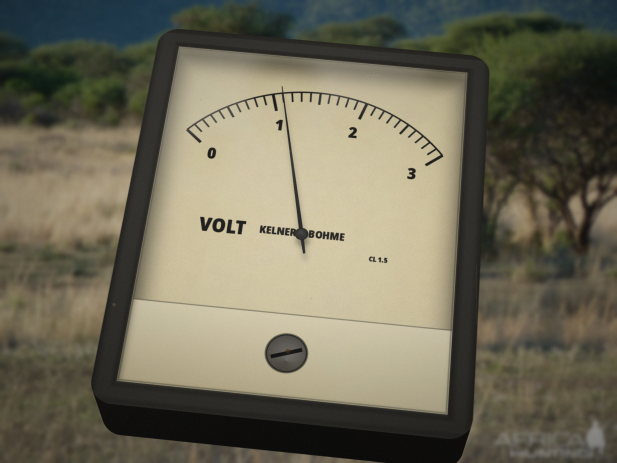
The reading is V 1.1
